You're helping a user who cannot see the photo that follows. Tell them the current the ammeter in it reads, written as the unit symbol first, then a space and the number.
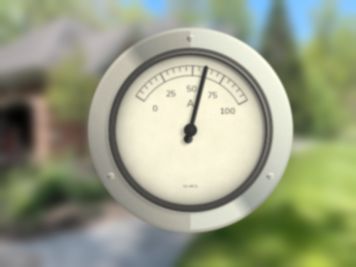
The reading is A 60
